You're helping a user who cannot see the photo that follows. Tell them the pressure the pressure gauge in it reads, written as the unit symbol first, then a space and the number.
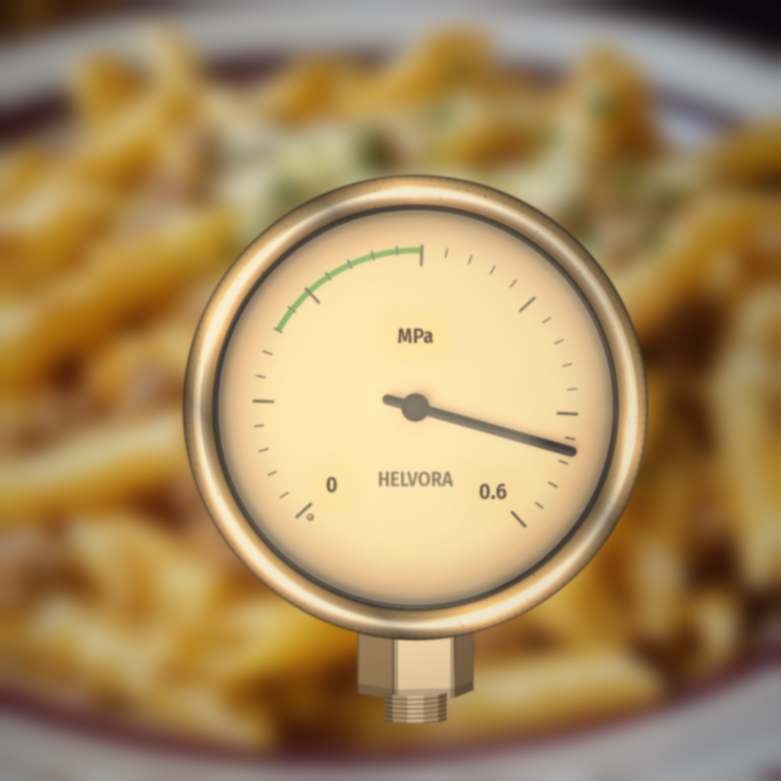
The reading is MPa 0.53
